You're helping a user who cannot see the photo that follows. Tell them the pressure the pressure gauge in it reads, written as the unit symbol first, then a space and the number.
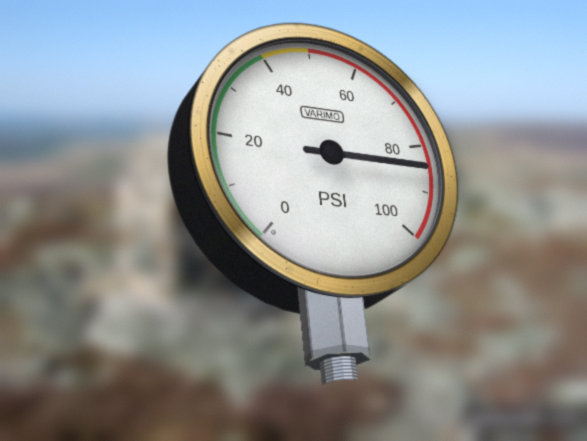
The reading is psi 85
